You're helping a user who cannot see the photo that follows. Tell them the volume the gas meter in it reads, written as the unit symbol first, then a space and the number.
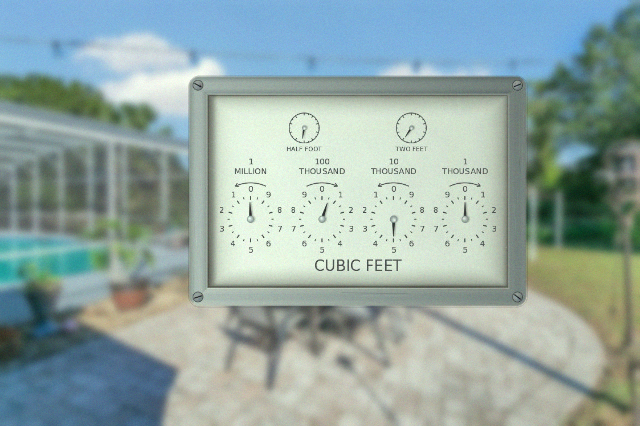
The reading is ft³ 5000
